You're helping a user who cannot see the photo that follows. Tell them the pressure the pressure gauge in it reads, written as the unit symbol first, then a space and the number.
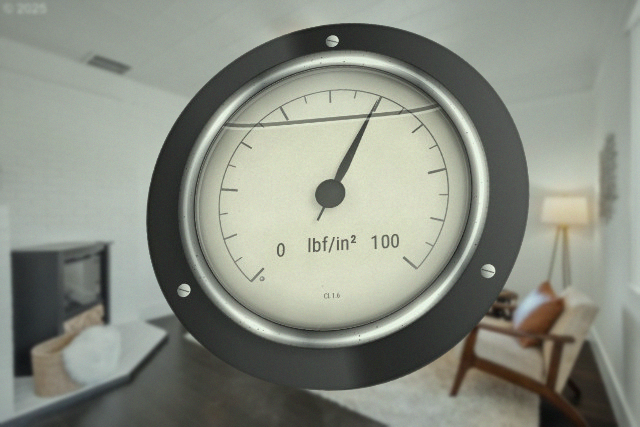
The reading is psi 60
